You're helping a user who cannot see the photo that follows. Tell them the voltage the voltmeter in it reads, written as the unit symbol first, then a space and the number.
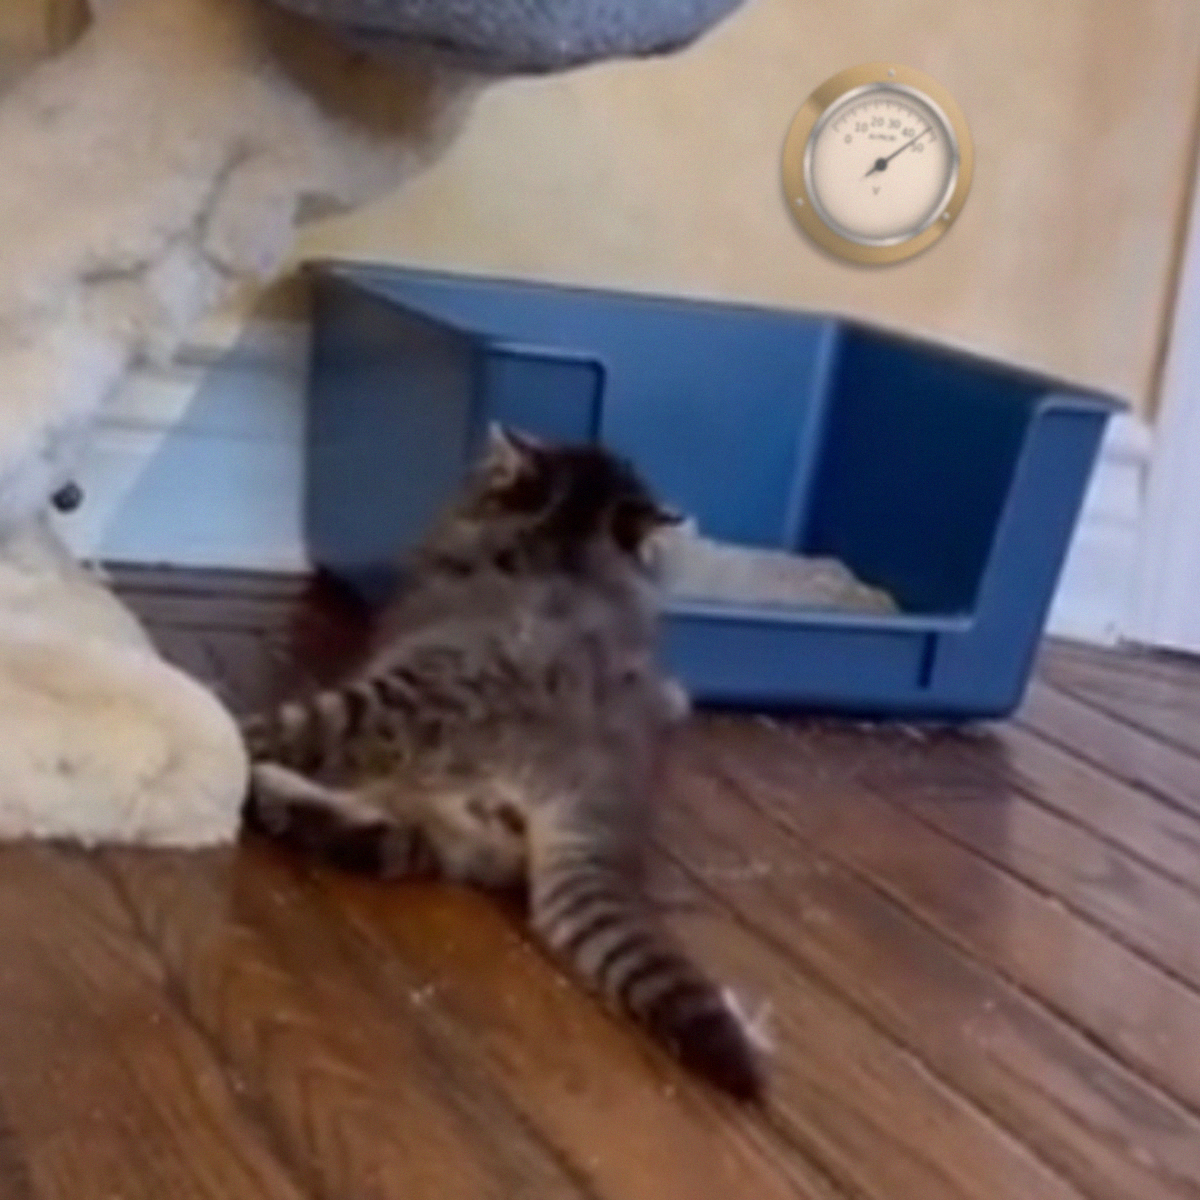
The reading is V 45
